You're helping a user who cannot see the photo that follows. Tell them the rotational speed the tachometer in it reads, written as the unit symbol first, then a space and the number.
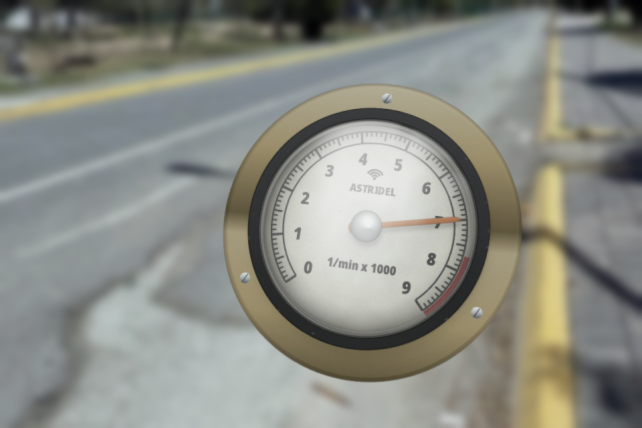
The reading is rpm 7000
